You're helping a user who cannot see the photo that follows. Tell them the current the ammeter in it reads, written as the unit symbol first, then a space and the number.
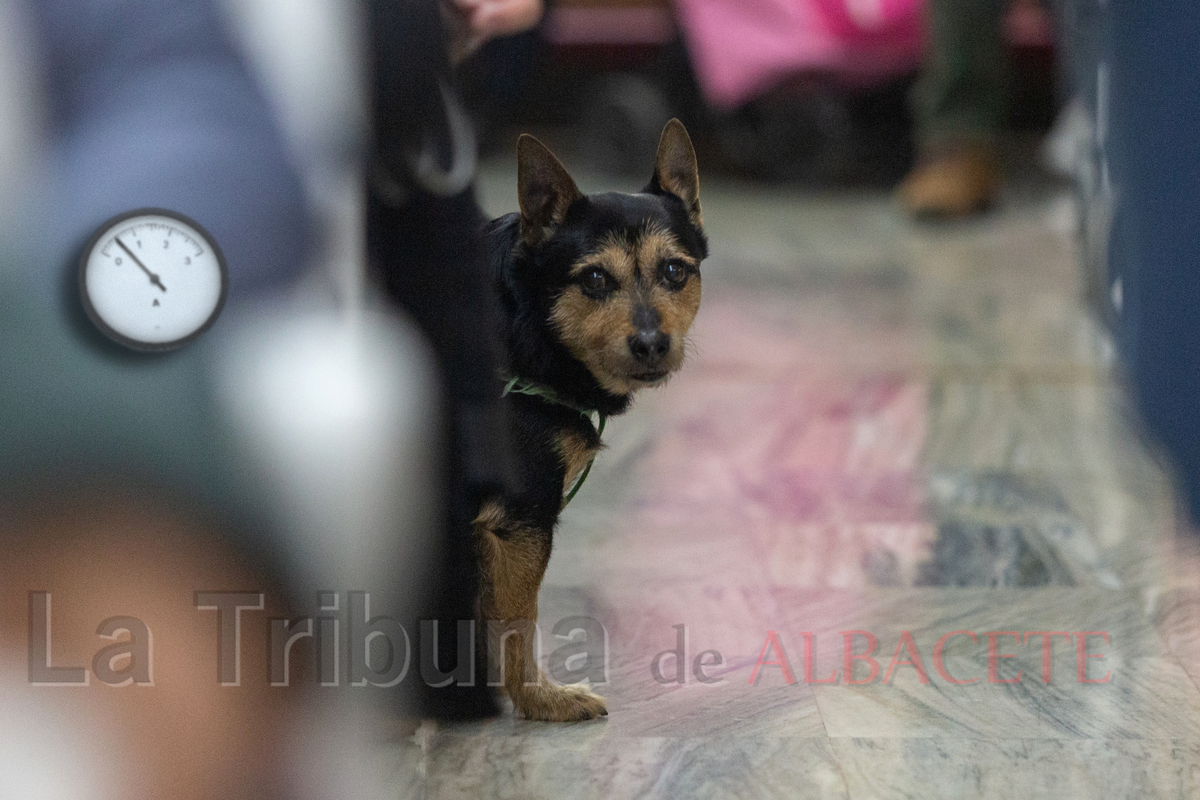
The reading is A 0.5
